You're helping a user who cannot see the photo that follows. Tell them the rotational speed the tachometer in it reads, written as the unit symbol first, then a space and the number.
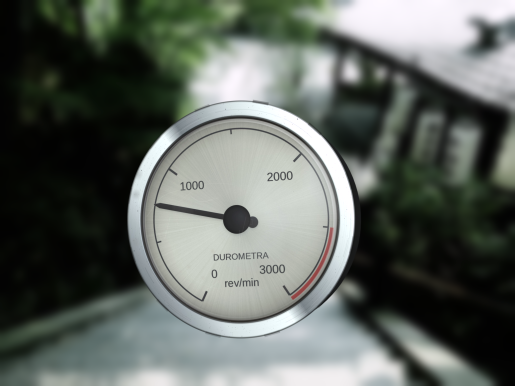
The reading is rpm 750
